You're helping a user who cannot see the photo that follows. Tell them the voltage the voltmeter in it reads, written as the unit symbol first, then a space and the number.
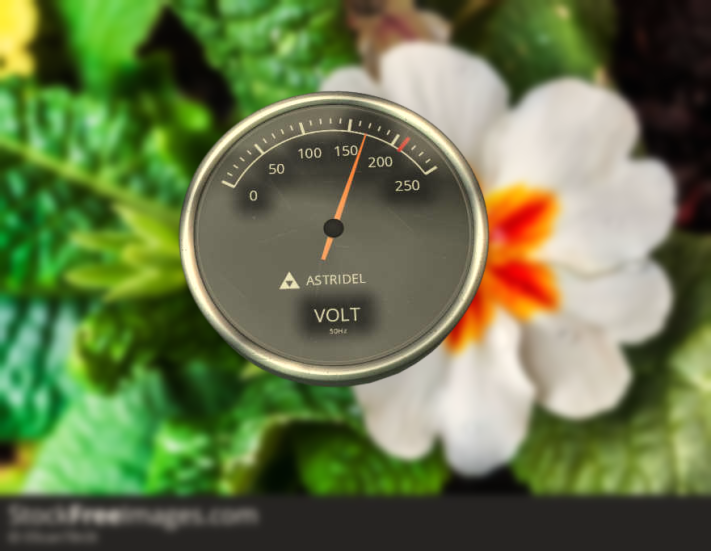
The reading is V 170
